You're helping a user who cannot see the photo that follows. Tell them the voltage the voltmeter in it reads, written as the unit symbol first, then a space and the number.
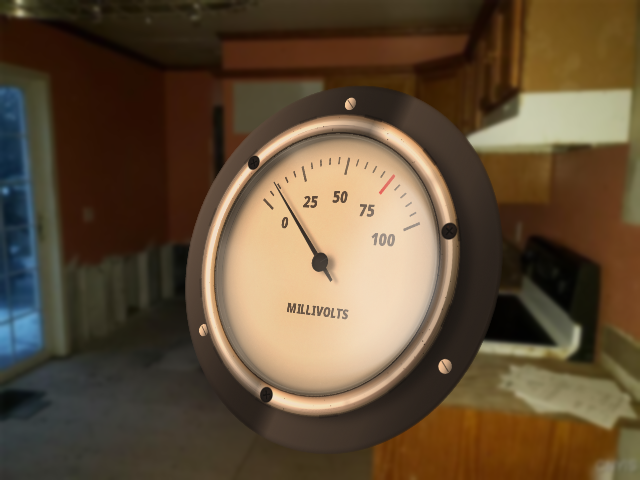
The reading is mV 10
